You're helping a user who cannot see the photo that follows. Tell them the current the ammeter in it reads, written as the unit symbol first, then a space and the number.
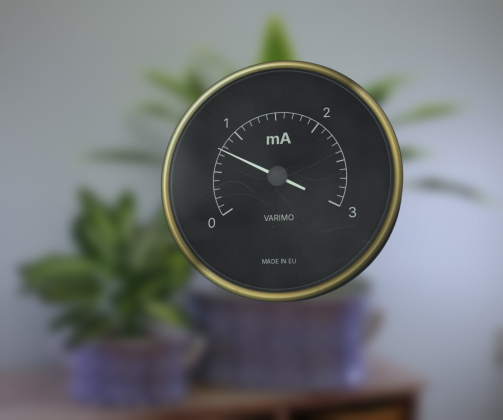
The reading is mA 0.75
